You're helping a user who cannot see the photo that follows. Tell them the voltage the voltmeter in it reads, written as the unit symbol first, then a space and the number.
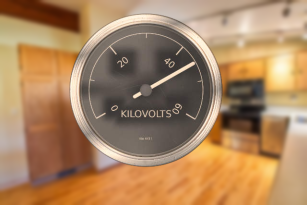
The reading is kV 45
